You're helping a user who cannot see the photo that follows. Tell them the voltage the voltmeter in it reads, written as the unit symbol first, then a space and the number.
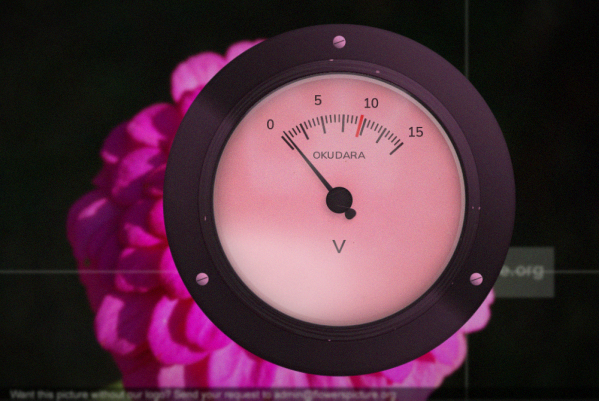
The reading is V 0.5
